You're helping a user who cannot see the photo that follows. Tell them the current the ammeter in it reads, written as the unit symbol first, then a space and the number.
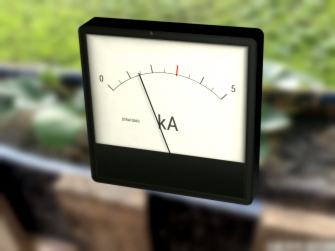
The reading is kA 1.5
